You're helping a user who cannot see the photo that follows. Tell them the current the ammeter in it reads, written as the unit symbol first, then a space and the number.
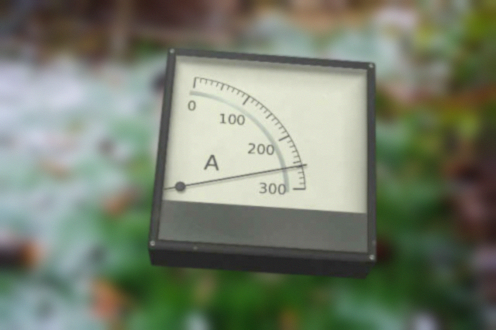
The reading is A 260
